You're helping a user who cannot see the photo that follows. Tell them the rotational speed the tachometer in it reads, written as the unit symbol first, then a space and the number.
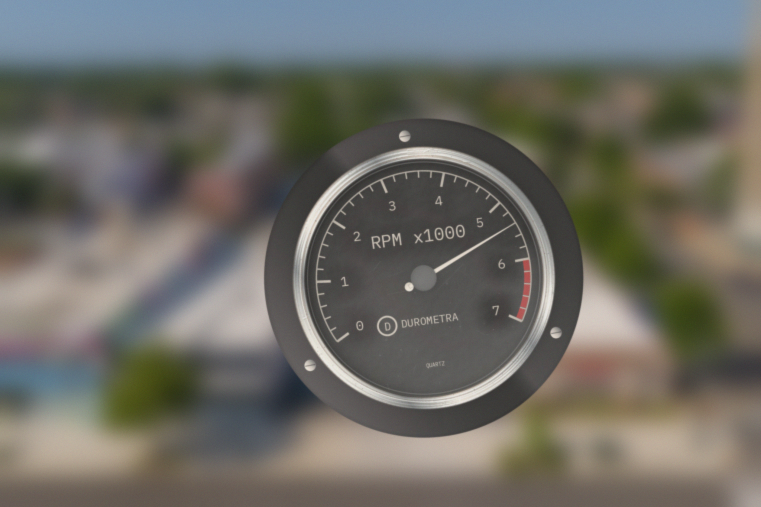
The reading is rpm 5400
